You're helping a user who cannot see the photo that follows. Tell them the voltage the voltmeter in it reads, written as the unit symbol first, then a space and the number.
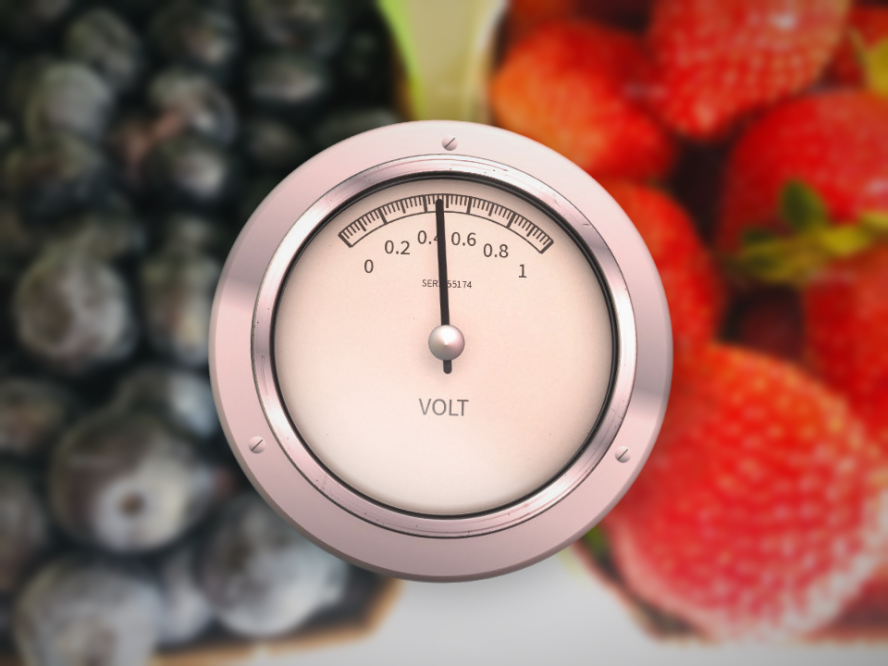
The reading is V 0.46
